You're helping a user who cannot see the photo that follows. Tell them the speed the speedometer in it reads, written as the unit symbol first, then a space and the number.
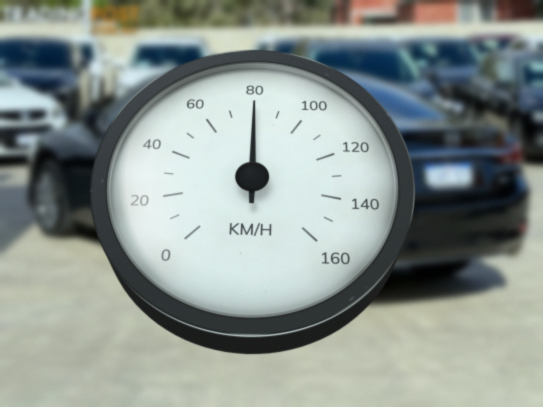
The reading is km/h 80
